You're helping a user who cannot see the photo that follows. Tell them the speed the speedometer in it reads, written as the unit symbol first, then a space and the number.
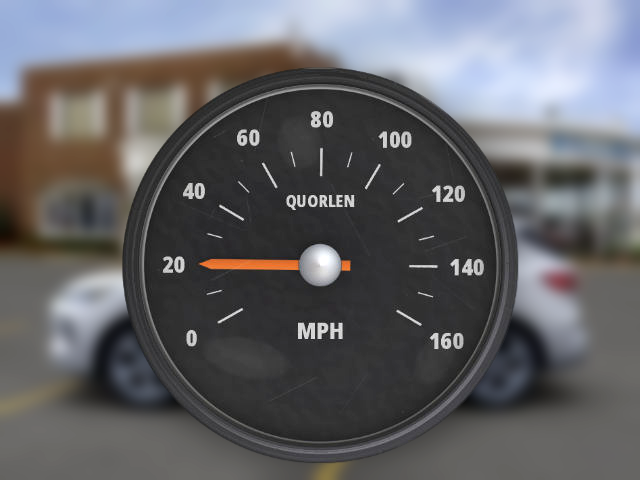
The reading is mph 20
